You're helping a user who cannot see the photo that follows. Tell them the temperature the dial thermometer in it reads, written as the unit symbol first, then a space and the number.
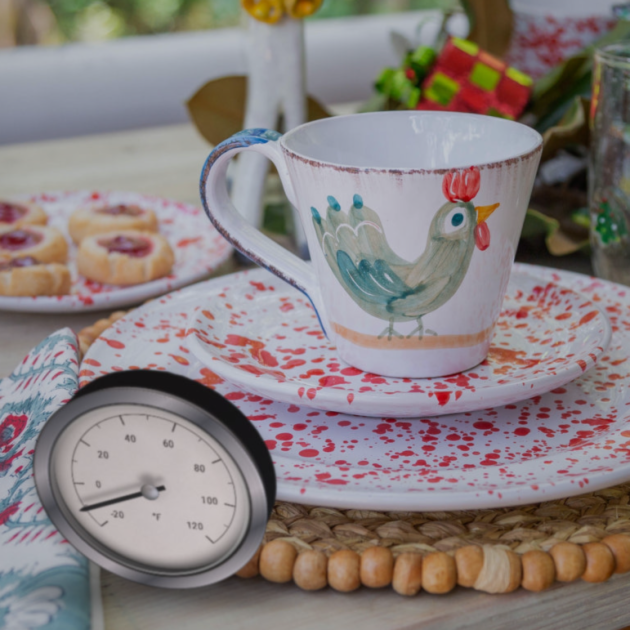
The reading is °F -10
